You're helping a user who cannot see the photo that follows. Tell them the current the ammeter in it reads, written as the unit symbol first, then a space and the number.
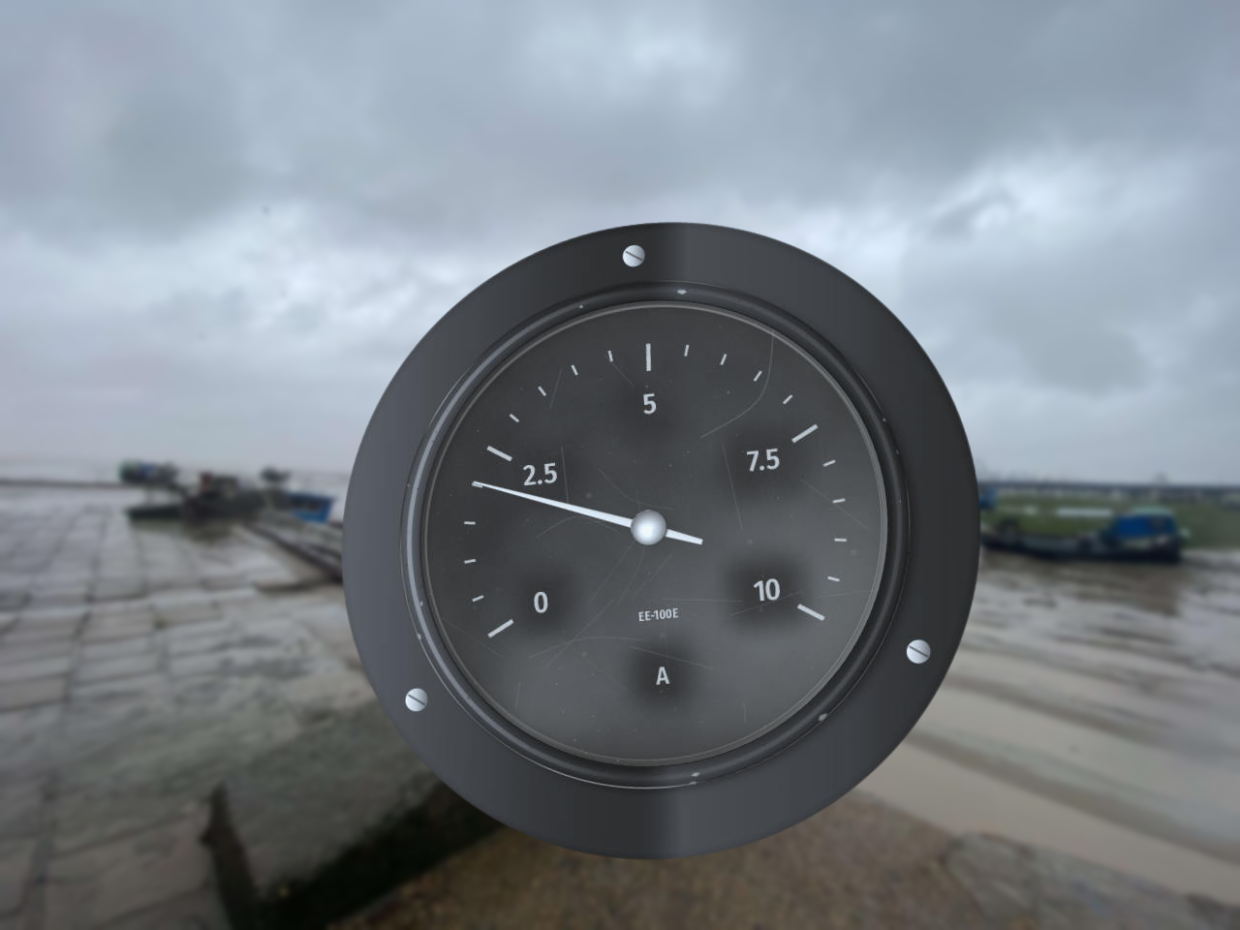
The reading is A 2
